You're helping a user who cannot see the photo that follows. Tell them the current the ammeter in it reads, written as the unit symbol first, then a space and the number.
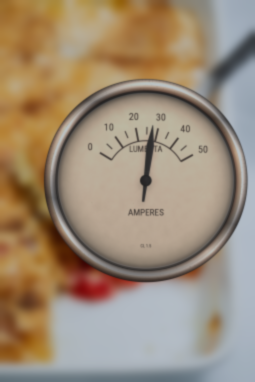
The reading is A 27.5
